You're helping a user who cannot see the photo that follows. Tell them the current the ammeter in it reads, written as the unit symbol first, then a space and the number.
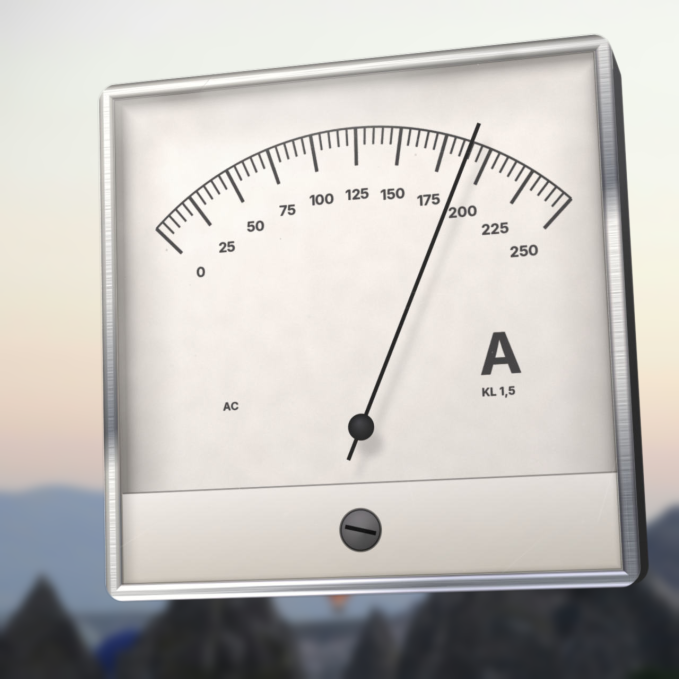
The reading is A 190
